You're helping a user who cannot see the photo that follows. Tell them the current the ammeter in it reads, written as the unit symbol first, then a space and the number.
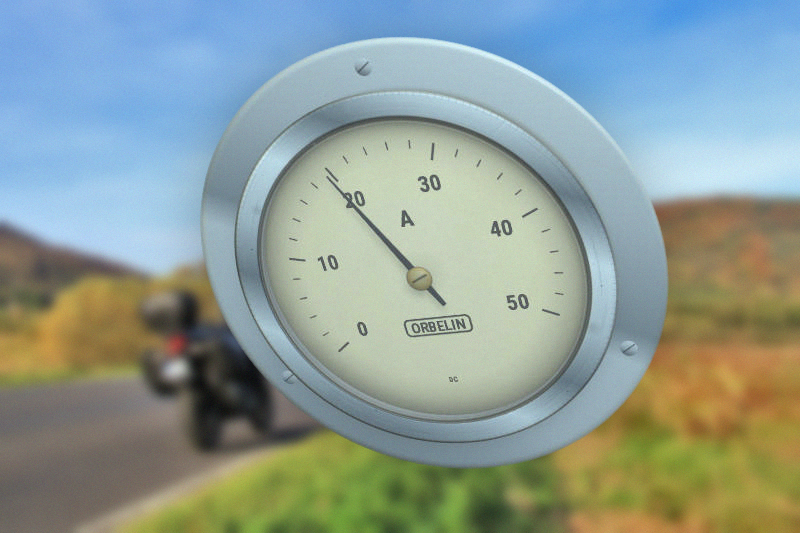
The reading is A 20
